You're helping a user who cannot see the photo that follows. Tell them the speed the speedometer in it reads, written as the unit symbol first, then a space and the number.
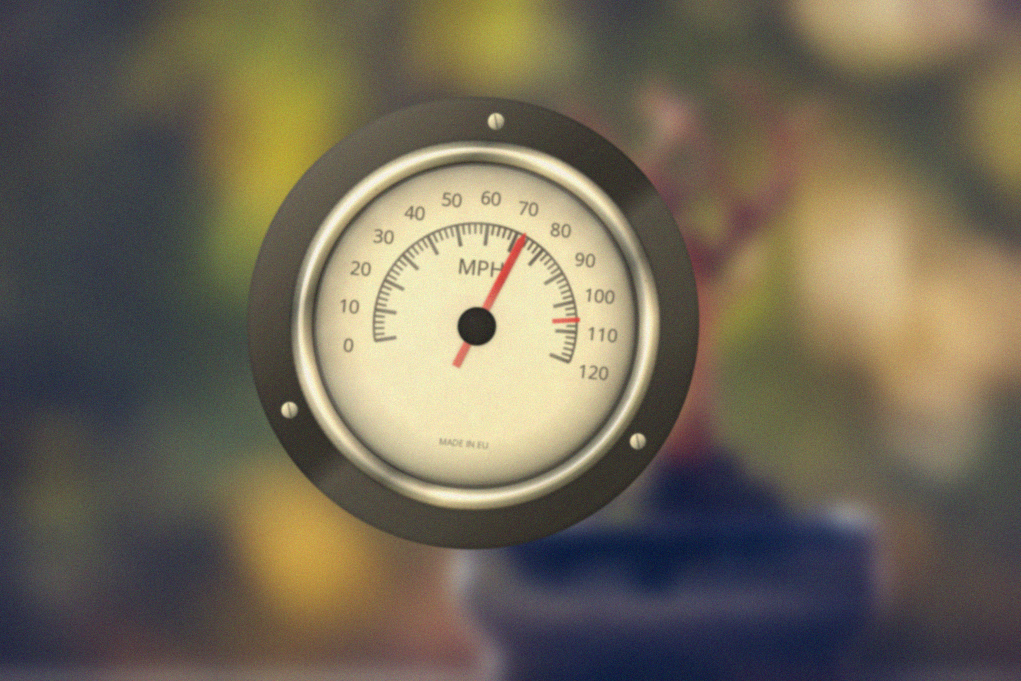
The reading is mph 72
